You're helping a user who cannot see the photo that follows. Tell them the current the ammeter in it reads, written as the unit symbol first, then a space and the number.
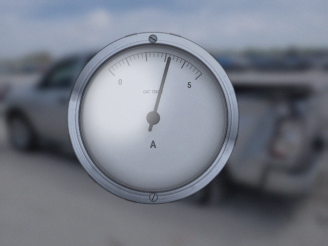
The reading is A 3.2
